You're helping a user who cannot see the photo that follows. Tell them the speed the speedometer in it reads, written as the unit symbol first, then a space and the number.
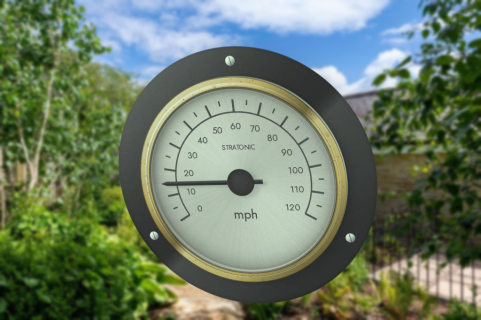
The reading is mph 15
